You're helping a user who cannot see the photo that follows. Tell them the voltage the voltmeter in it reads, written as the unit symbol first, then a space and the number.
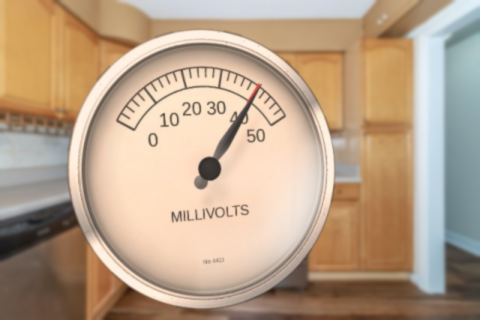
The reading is mV 40
